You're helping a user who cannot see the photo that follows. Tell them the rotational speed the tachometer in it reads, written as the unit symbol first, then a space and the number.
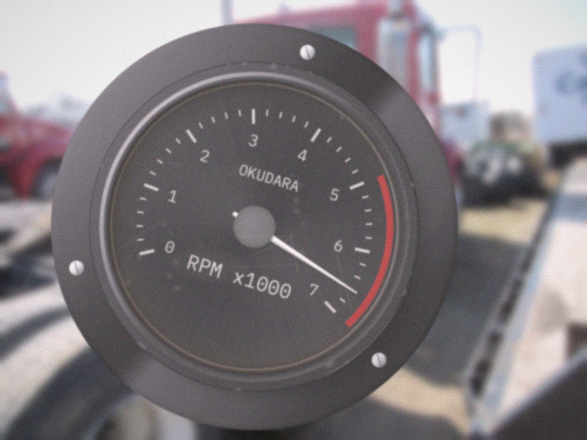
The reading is rpm 6600
